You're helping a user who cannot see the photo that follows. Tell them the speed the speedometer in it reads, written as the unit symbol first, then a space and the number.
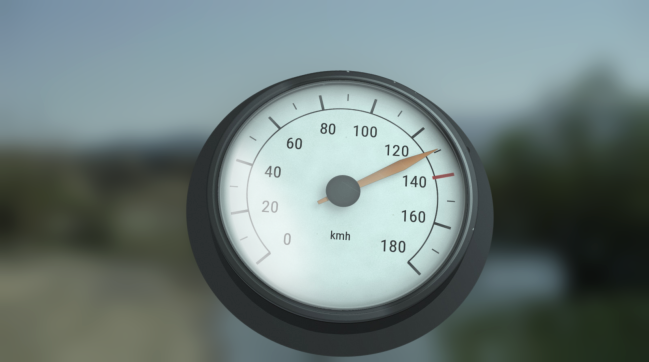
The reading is km/h 130
